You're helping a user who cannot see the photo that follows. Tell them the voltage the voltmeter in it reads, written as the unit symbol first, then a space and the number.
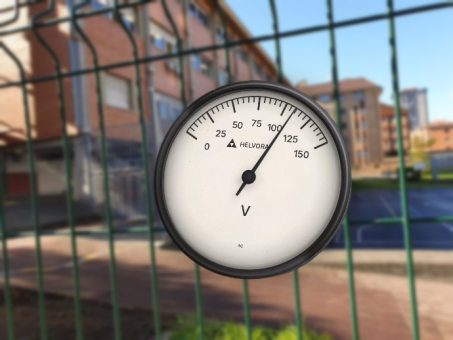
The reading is V 110
